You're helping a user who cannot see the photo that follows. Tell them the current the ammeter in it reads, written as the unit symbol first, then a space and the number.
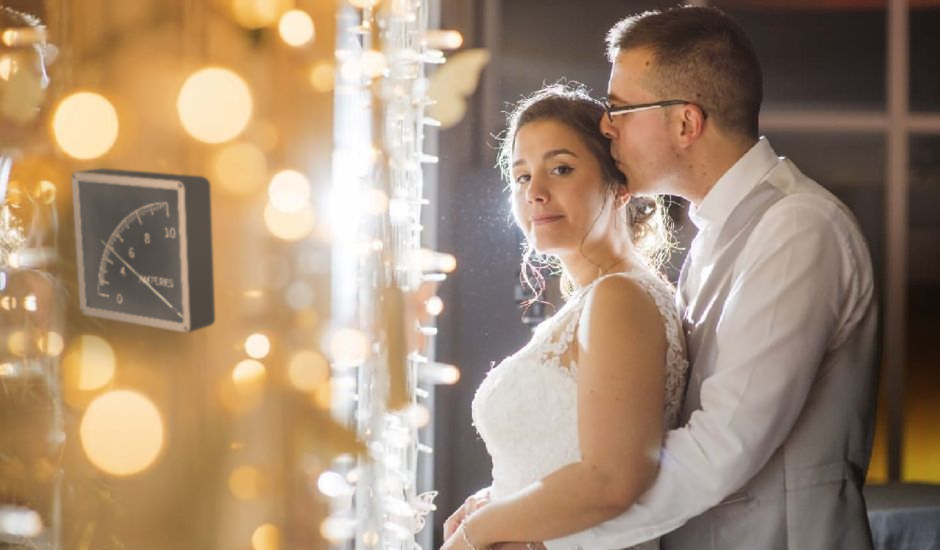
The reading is A 5
